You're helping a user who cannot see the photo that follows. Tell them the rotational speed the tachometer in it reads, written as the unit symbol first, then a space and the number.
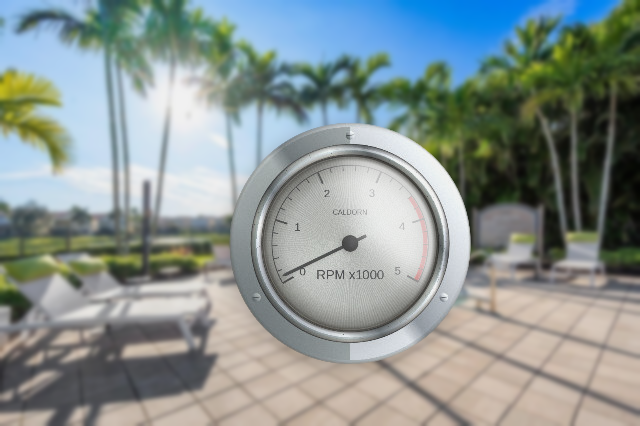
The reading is rpm 100
